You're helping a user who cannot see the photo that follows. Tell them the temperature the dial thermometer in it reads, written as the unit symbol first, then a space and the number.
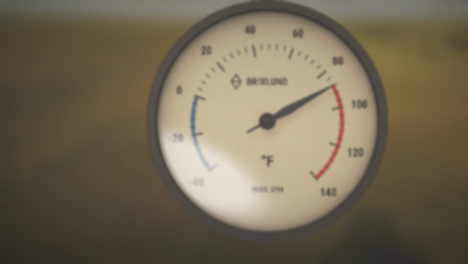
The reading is °F 88
